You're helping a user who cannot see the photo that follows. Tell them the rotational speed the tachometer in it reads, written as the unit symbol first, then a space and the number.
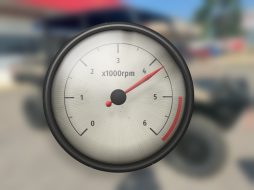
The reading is rpm 4250
